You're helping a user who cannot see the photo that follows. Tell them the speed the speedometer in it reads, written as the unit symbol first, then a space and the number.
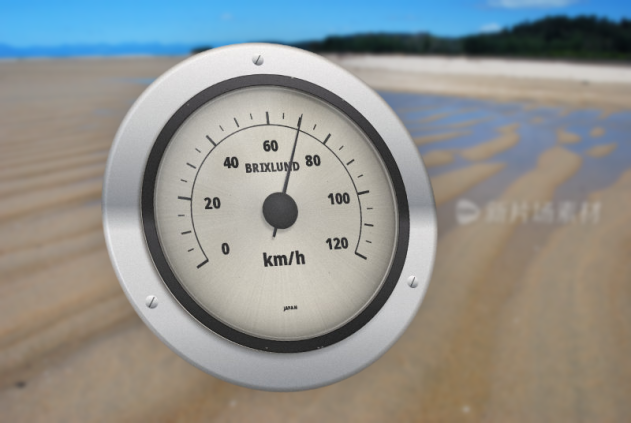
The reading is km/h 70
